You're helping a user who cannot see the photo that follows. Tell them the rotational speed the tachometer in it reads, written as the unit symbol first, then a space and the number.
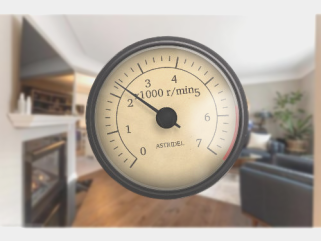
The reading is rpm 2300
